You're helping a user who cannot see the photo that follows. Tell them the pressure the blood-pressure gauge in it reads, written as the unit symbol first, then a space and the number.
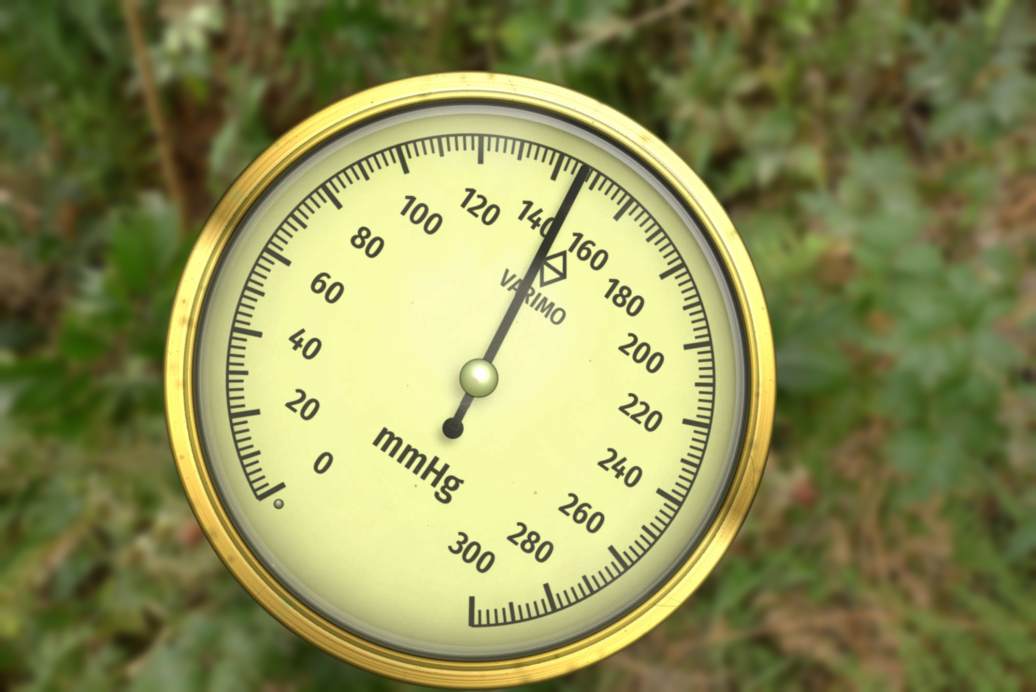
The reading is mmHg 146
